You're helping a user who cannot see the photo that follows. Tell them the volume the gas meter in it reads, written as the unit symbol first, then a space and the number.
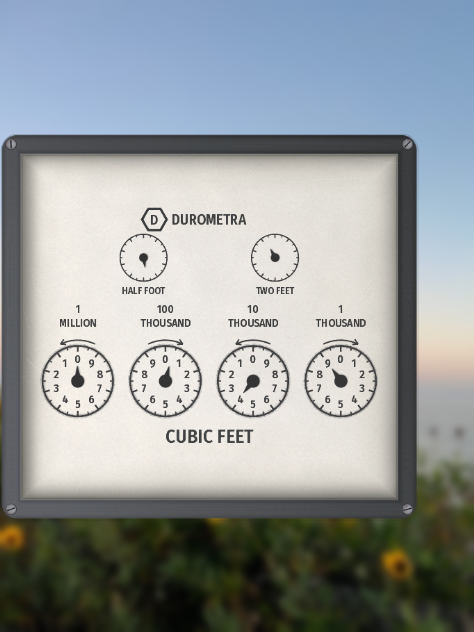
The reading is ft³ 3900
